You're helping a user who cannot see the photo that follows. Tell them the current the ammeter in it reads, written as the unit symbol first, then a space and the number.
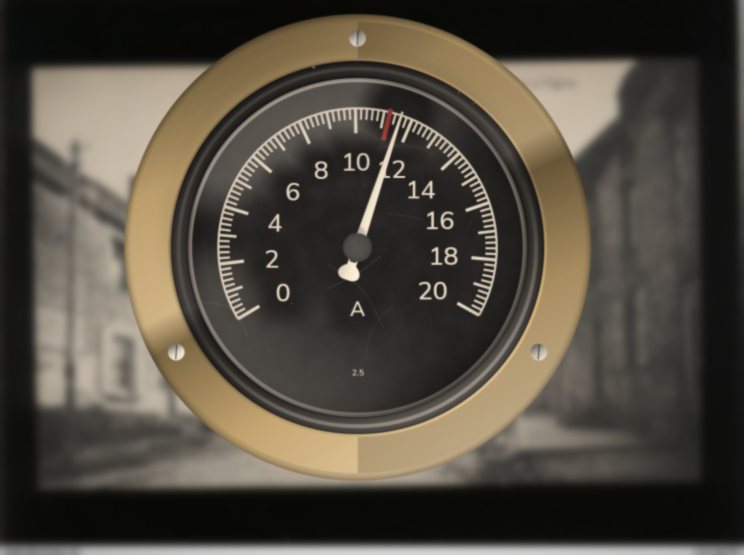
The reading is A 11.6
